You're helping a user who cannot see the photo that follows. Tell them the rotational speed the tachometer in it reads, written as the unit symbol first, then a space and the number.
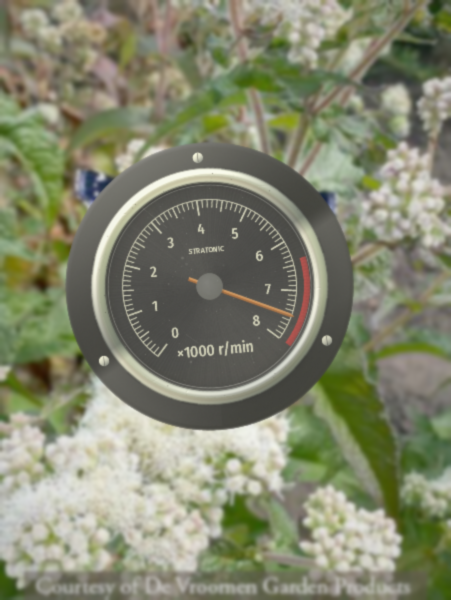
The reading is rpm 7500
